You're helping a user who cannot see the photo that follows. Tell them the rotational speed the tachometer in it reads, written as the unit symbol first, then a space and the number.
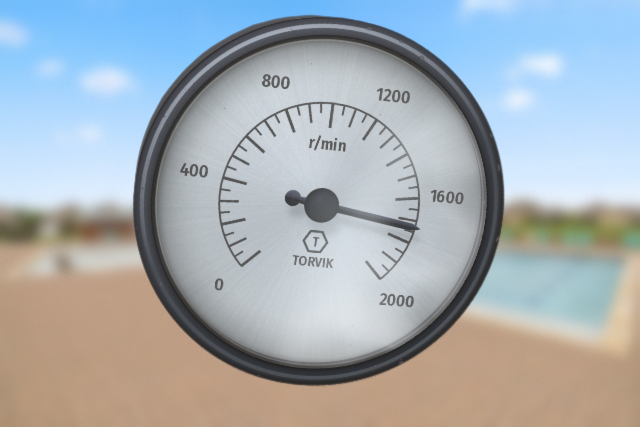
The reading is rpm 1725
